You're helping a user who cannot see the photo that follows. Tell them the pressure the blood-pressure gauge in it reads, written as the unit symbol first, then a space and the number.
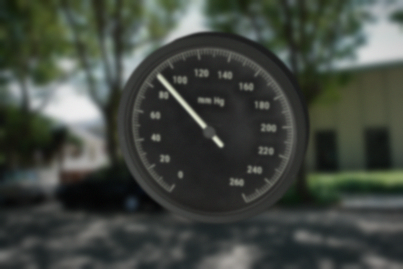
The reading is mmHg 90
